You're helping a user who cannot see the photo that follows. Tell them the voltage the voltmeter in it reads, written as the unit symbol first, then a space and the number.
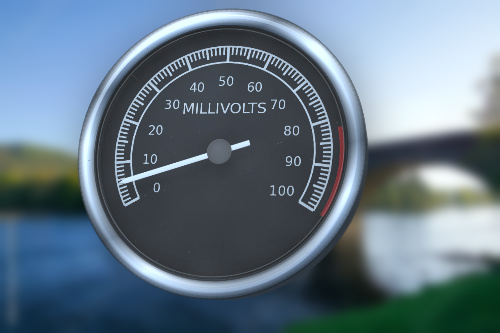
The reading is mV 5
